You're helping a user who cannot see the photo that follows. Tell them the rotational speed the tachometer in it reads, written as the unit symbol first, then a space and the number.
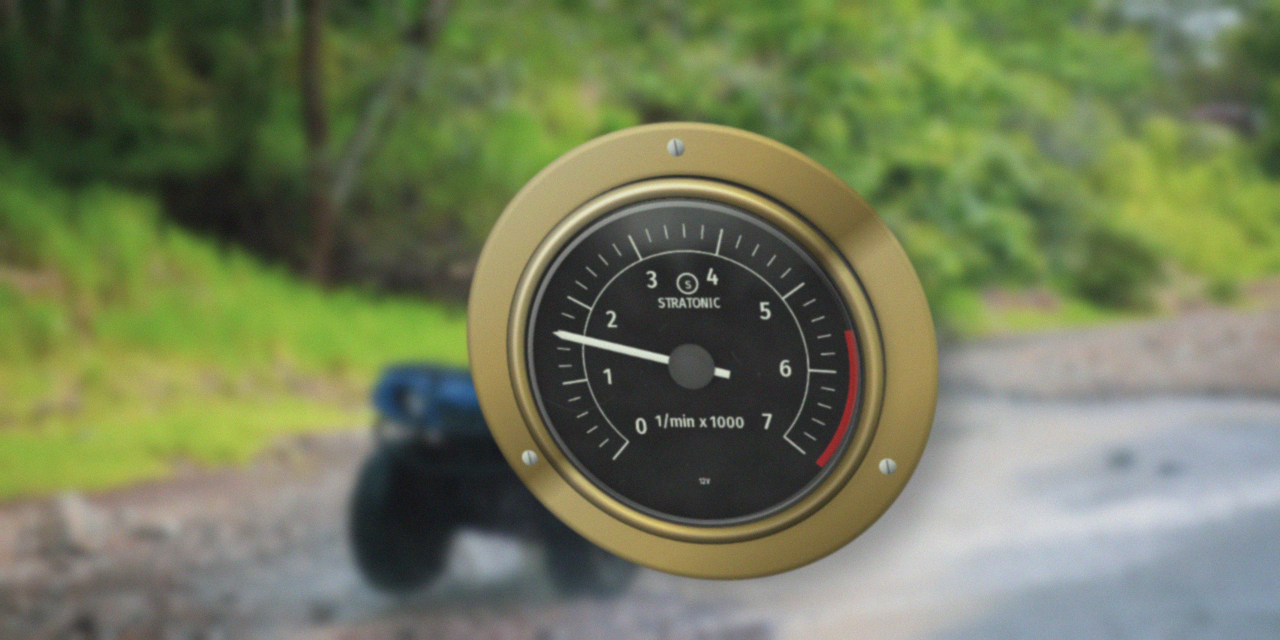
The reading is rpm 1600
